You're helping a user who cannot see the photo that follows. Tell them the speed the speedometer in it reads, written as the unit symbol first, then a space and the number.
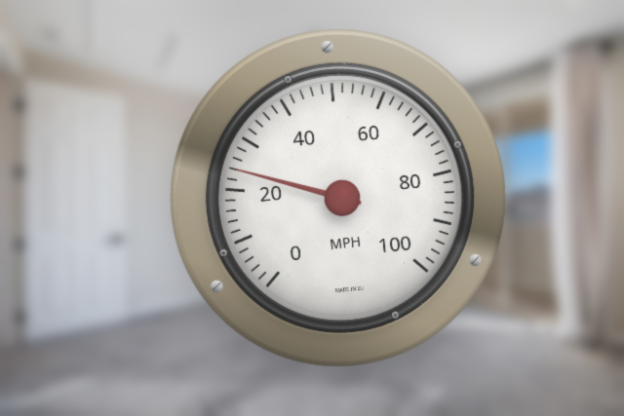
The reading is mph 24
